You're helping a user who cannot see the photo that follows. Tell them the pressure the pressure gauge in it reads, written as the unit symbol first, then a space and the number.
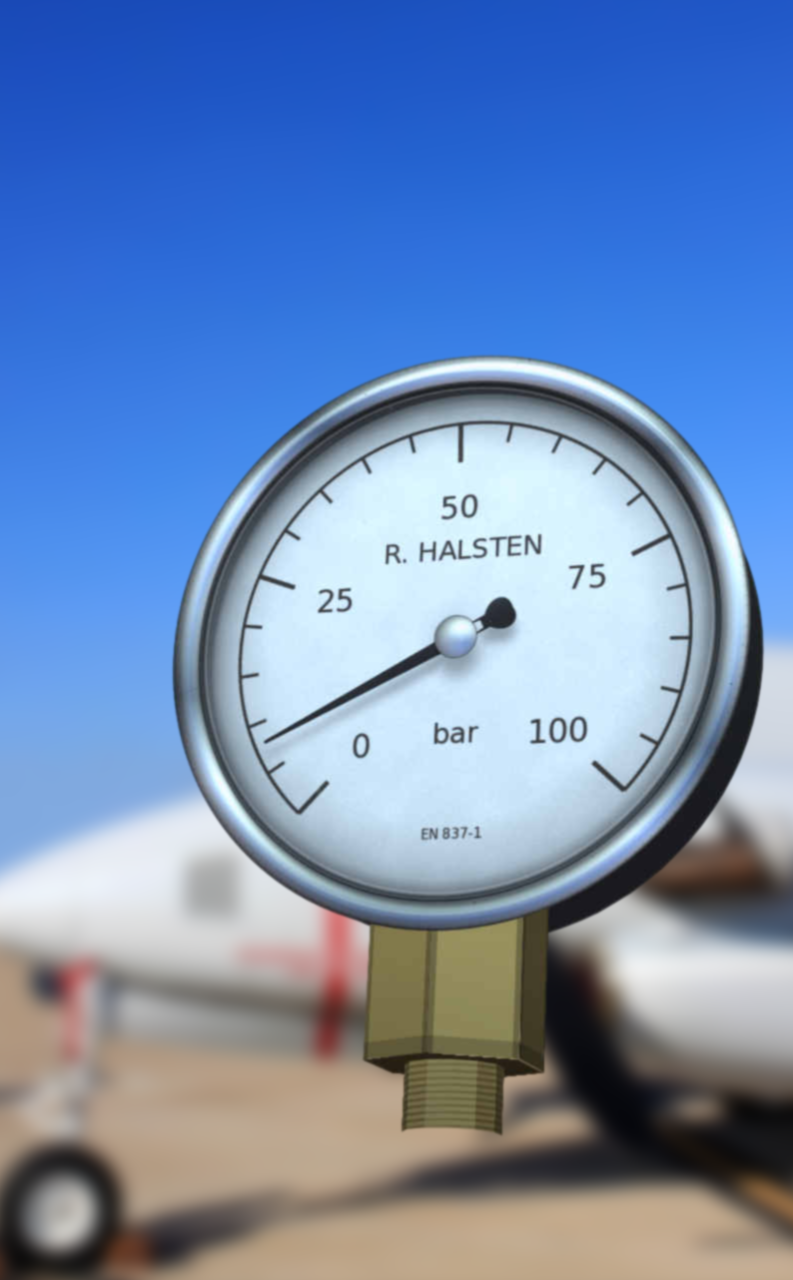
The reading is bar 7.5
